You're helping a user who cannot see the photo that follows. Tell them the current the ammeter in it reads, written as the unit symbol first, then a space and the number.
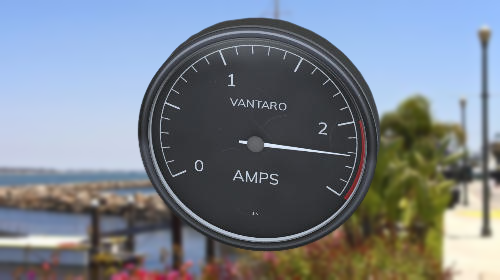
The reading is A 2.2
